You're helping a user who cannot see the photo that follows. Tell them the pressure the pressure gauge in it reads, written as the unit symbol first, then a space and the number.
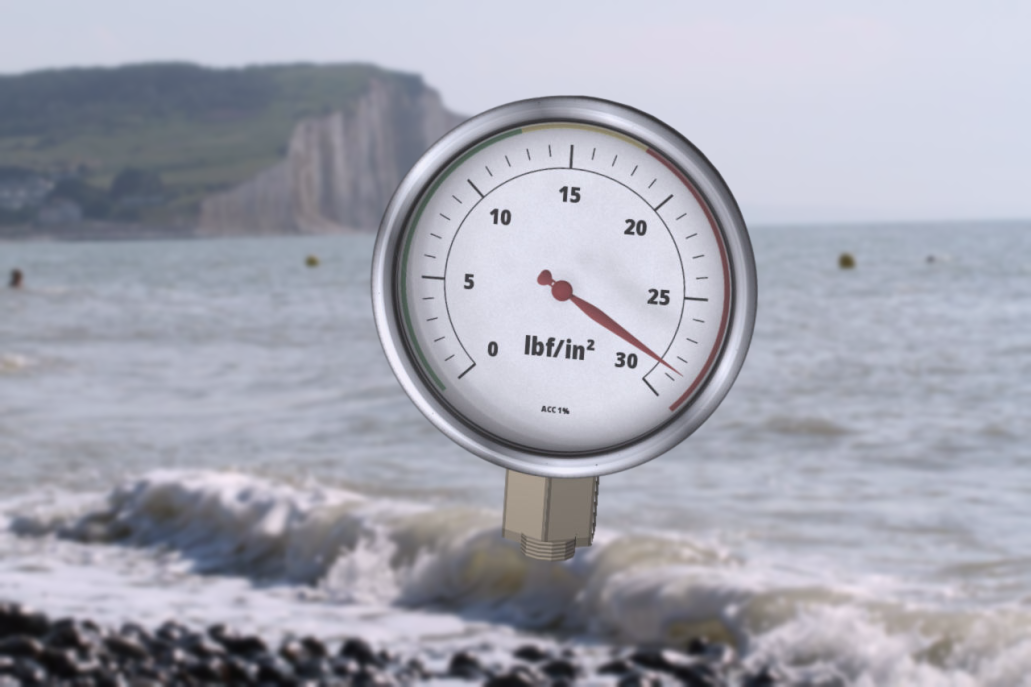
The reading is psi 28.5
